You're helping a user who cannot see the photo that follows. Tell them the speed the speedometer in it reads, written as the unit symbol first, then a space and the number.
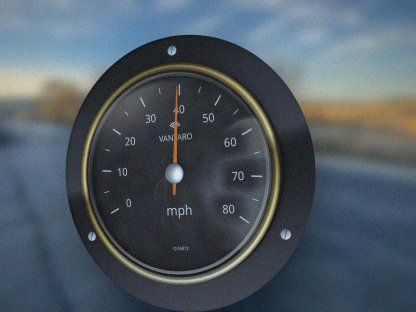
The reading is mph 40
